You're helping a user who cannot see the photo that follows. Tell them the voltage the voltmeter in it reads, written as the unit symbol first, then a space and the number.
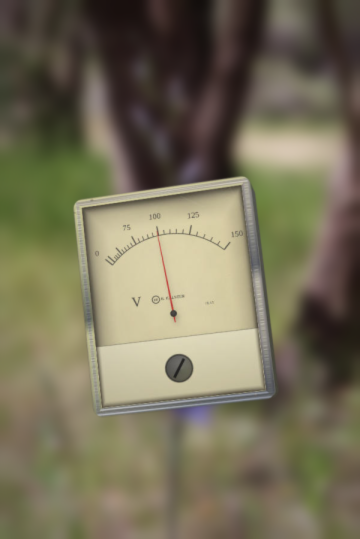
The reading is V 100
